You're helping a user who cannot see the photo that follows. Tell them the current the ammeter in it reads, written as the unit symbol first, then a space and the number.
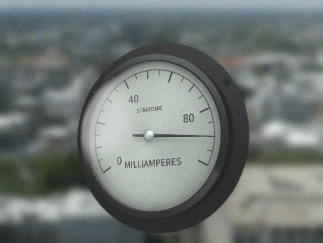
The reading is mA 90
